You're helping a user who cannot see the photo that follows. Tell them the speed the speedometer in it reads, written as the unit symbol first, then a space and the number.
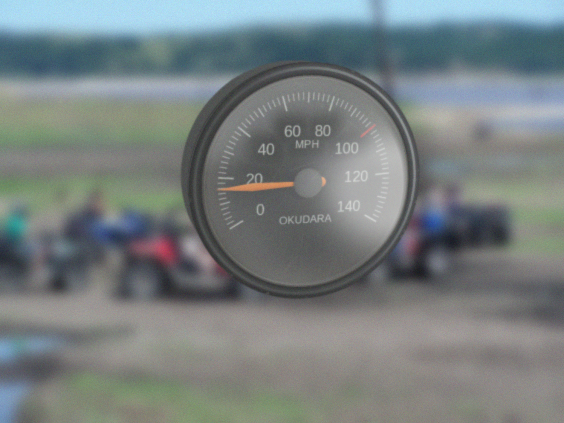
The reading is mph 16
